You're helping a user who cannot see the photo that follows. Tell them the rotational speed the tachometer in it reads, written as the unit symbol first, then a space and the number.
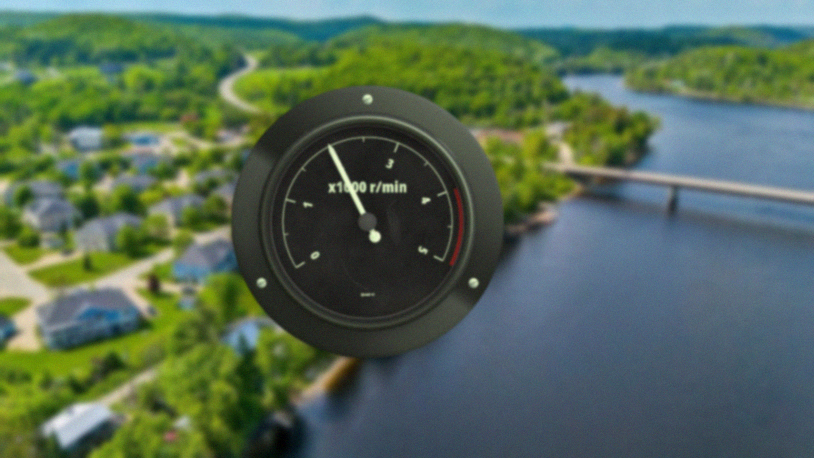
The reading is rpm 2000
